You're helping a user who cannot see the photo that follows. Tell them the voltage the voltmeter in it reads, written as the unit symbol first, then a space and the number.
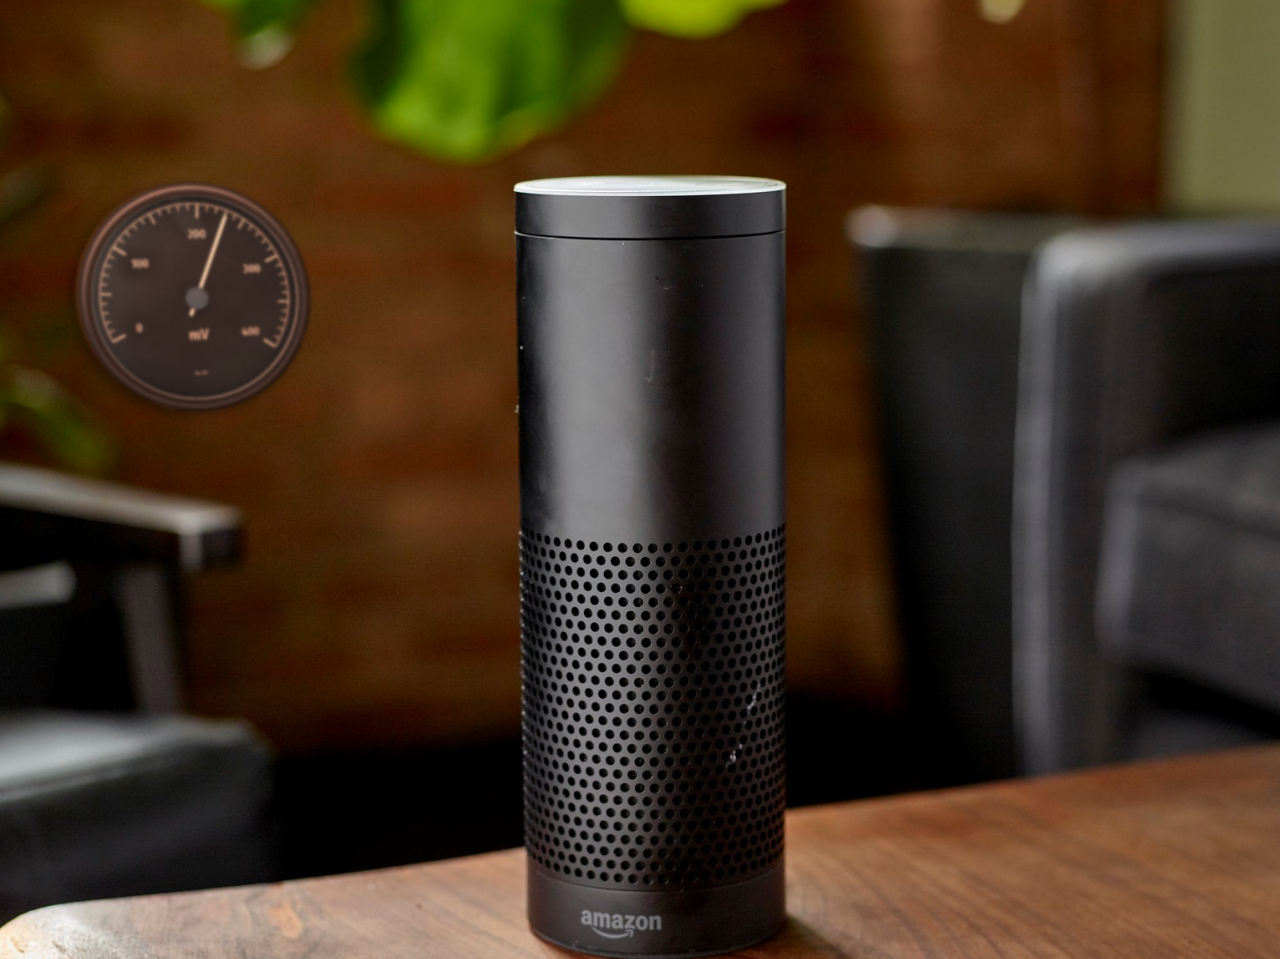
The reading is mV 230
